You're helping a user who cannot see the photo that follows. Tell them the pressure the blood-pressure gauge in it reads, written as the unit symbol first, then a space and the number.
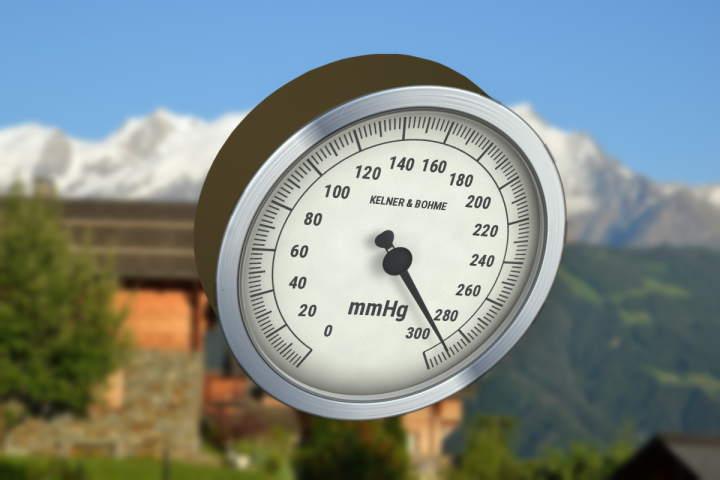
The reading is mmHg 290
